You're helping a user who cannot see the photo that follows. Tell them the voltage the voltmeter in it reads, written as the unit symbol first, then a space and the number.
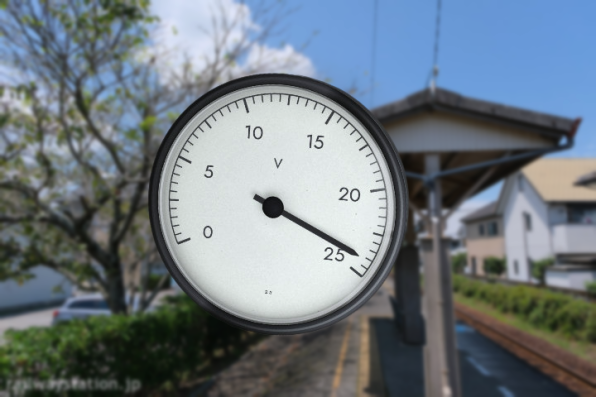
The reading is V 24
